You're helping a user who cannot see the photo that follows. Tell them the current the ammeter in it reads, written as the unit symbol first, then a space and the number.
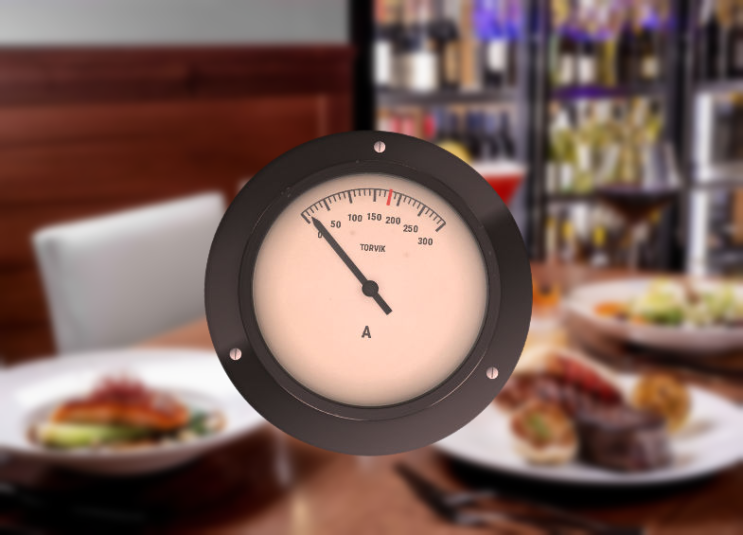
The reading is A 10
